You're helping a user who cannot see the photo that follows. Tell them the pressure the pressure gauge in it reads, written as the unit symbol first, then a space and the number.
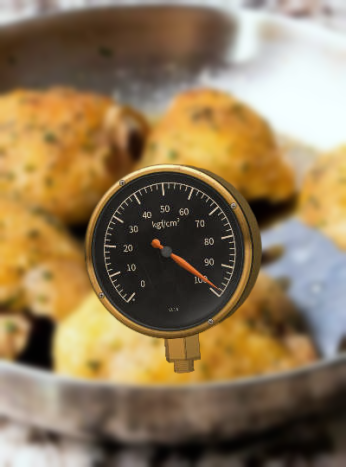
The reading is kg/cm² 98
